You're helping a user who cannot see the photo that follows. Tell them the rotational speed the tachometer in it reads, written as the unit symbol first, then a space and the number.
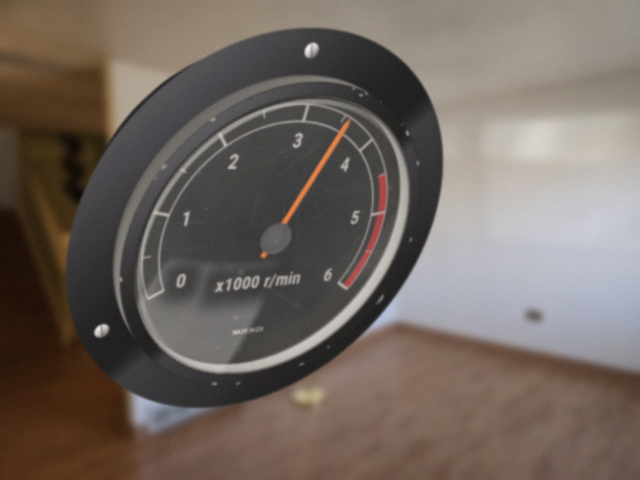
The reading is rpm 3500
